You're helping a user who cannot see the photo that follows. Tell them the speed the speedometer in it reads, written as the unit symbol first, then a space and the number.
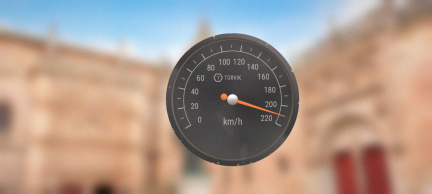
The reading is km/h 210
